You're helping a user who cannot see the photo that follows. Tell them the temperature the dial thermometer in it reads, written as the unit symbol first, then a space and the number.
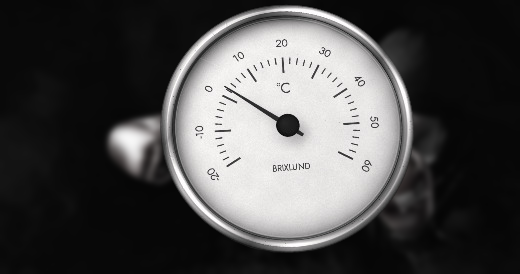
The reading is °C 2
